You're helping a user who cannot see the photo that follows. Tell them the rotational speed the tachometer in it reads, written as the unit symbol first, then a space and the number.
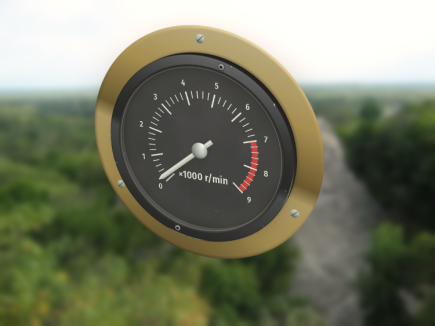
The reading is rpm 200
